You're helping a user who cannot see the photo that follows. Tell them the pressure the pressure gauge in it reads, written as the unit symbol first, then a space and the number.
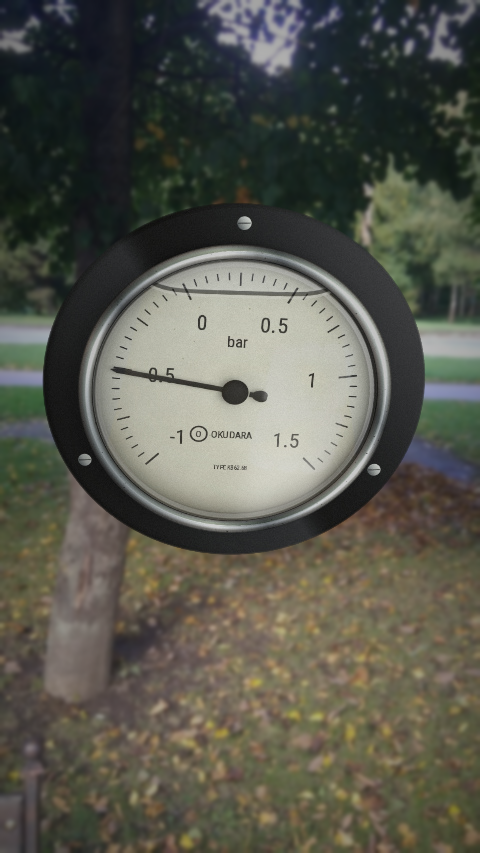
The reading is bar -0.5
